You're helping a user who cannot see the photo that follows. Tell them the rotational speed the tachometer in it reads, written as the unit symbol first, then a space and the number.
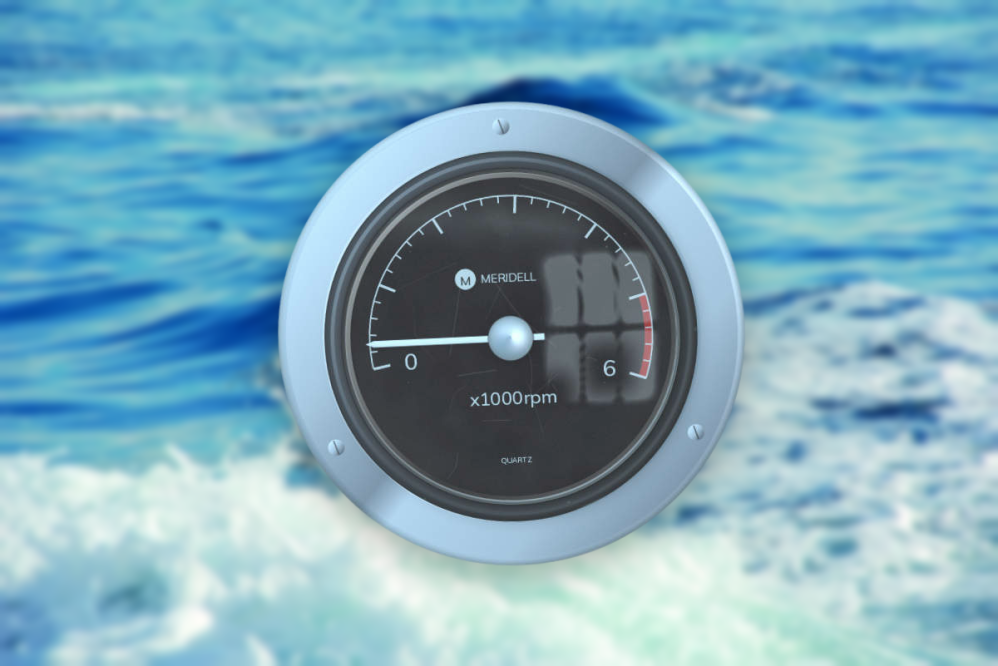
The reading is rpm 300
